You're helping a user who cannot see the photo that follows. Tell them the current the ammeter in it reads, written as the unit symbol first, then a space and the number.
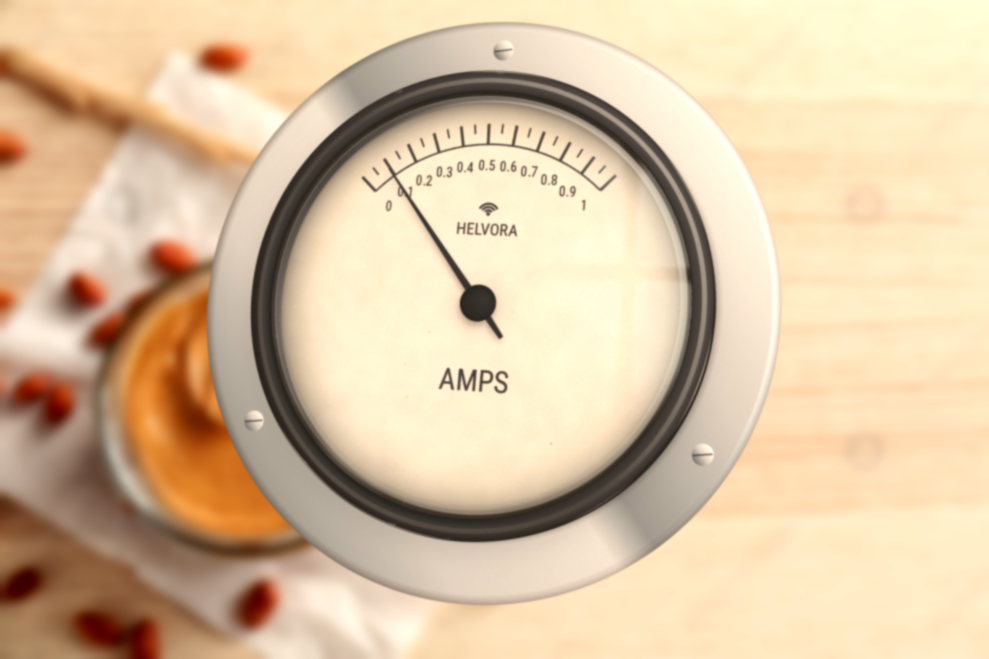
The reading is A 0.1
